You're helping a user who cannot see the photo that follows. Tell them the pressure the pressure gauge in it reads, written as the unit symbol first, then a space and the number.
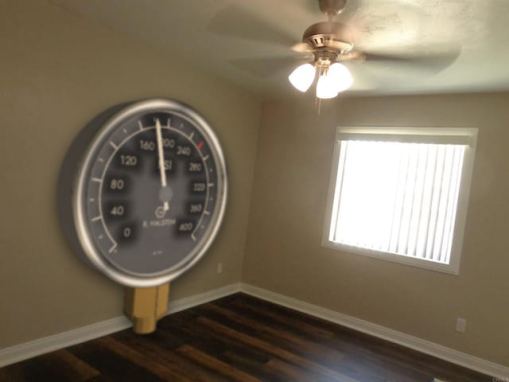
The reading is psi 180
